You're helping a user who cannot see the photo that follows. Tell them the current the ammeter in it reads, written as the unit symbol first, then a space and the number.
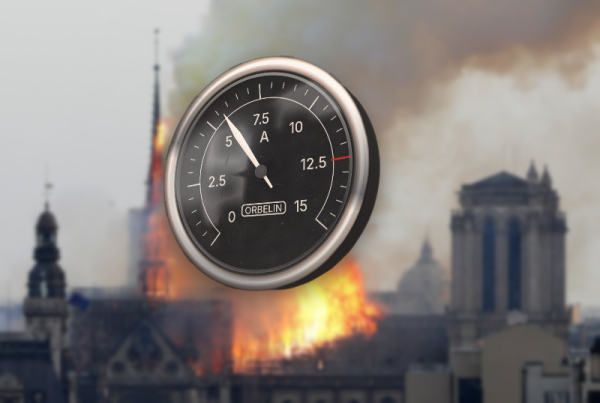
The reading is A 5.75
